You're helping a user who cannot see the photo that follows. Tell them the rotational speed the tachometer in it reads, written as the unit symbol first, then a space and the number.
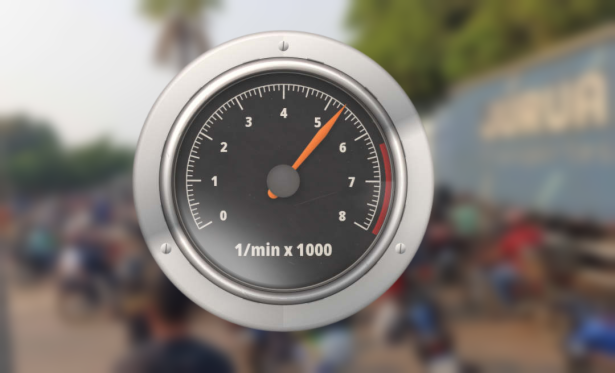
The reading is rpm 5300
